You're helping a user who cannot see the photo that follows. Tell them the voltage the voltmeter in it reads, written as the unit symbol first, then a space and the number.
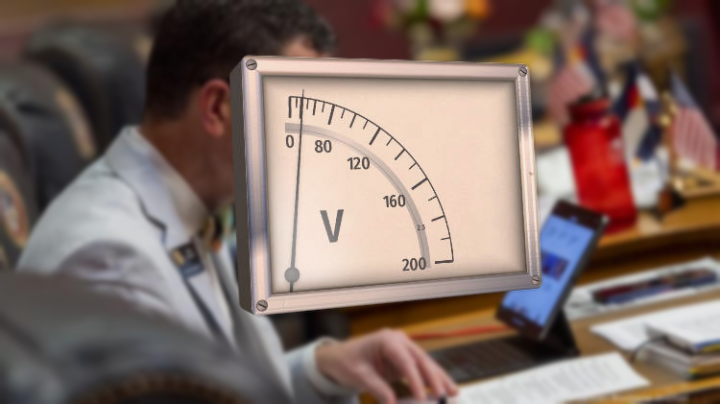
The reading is V 40
